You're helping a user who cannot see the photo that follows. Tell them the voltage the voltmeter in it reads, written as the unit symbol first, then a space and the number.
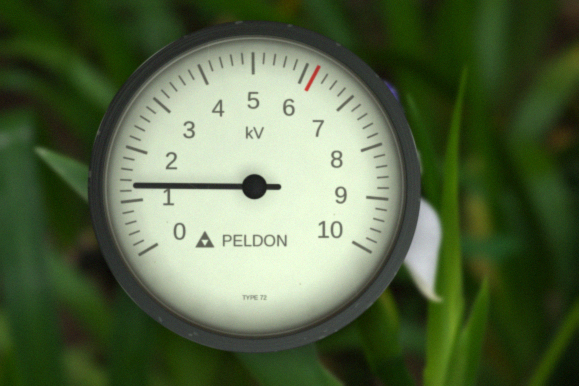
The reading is kV 1.3
